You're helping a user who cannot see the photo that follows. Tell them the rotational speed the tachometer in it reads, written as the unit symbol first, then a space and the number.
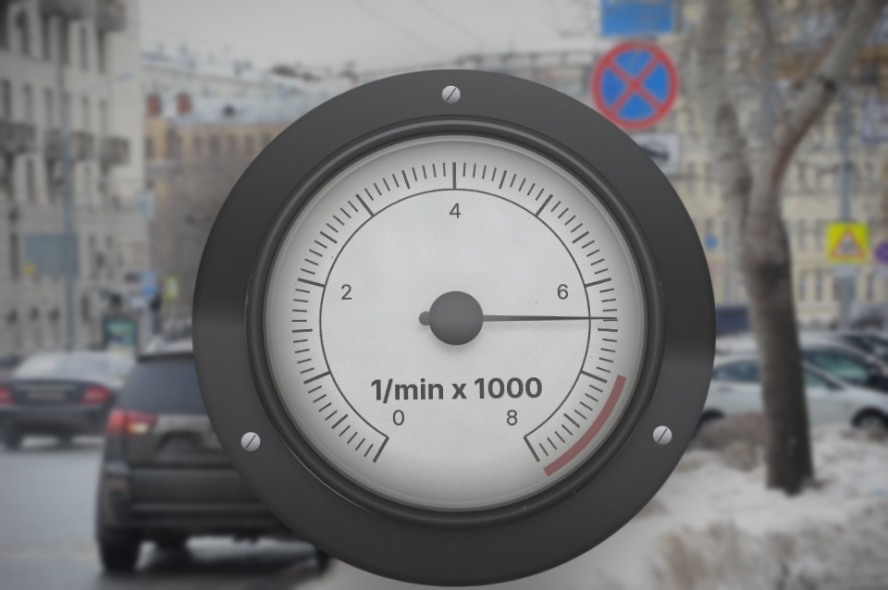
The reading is rpm 6400
